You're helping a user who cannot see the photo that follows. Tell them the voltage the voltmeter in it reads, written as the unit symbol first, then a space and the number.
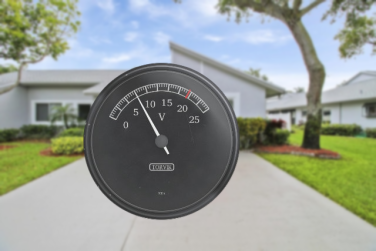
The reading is V 7.5
